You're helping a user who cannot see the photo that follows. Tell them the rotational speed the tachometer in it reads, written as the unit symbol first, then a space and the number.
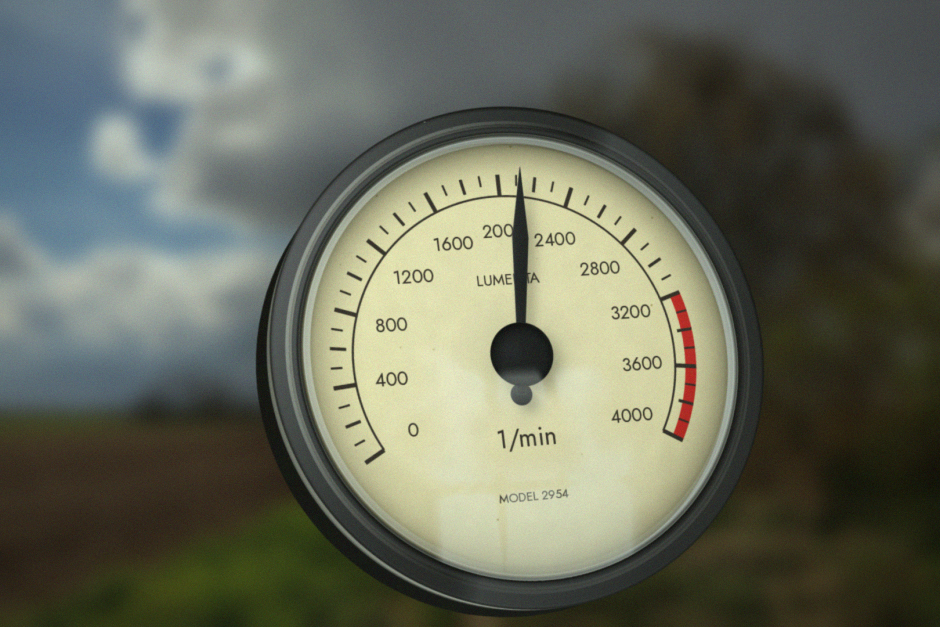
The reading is rpm 2100
